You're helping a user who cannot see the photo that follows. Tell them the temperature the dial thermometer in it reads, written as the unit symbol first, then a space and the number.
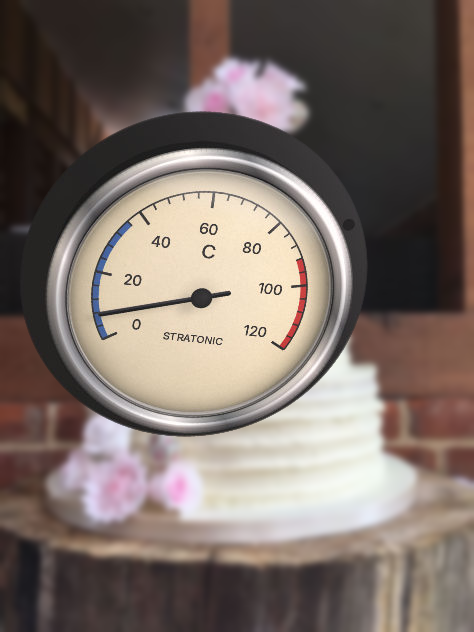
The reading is °C 8
